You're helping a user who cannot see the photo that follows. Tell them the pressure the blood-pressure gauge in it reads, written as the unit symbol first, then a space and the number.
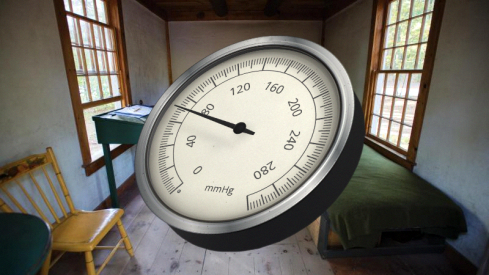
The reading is mmHg 70
